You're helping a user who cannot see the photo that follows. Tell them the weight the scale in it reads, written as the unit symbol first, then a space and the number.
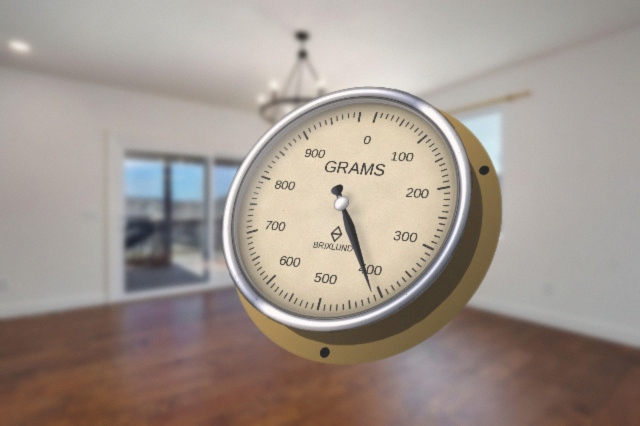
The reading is g 410
